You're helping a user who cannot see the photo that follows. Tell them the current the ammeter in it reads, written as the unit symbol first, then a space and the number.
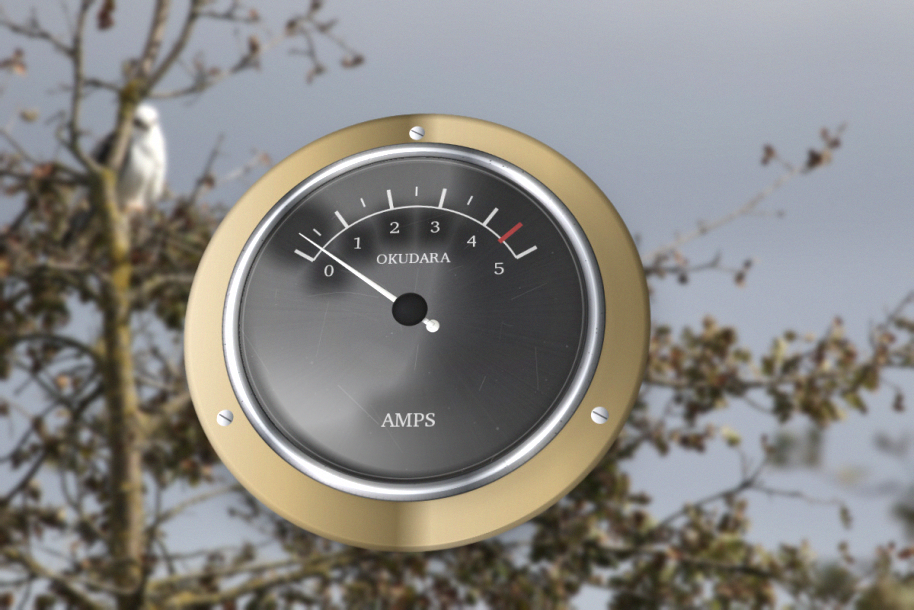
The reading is A 0.25
